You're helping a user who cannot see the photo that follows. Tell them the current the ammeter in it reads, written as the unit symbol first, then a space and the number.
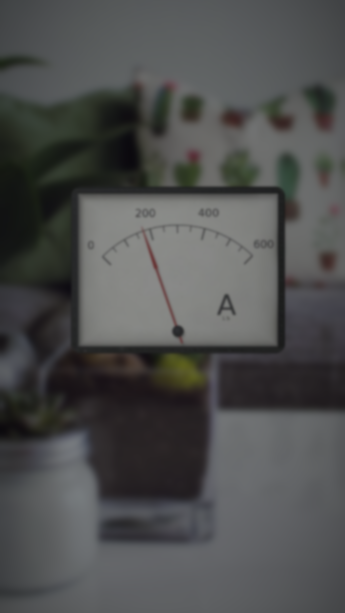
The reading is A 175
